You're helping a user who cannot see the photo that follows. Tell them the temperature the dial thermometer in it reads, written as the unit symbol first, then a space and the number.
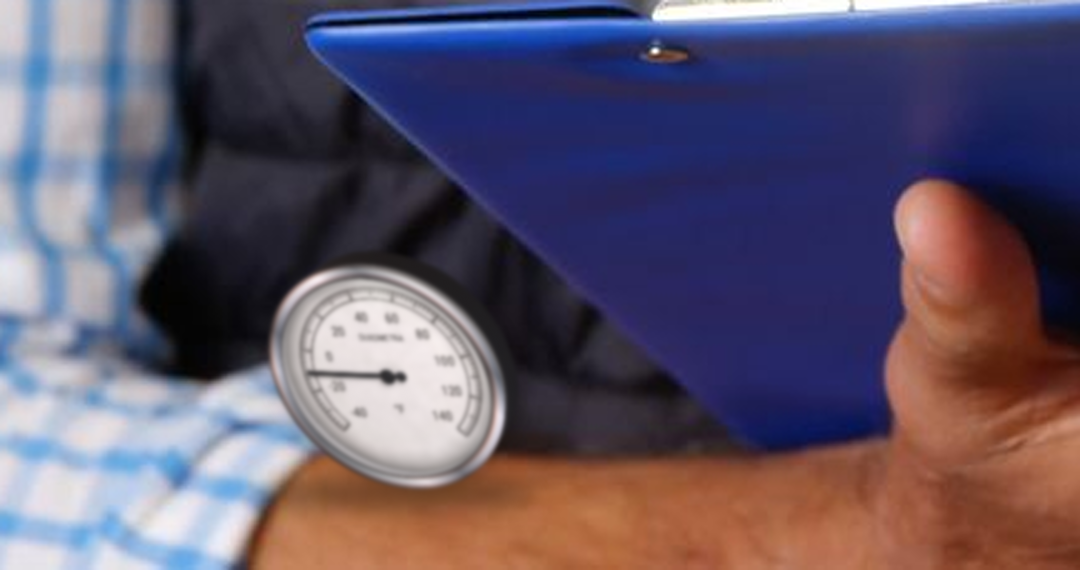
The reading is °F -10
